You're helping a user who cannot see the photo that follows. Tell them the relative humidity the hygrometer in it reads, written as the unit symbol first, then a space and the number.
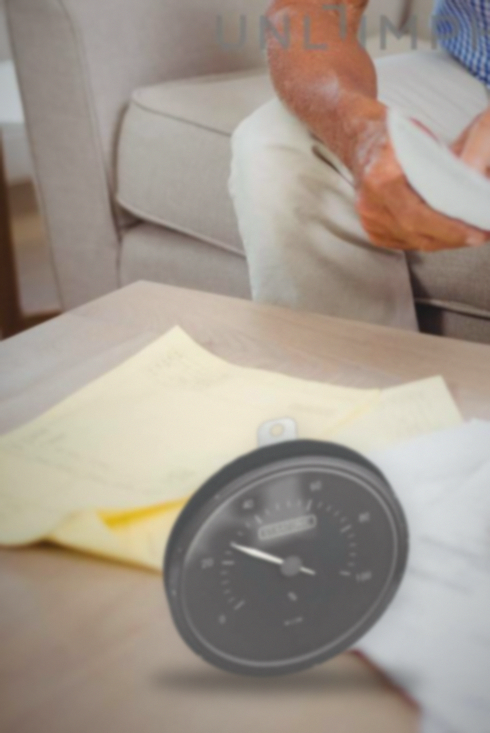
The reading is % 28
